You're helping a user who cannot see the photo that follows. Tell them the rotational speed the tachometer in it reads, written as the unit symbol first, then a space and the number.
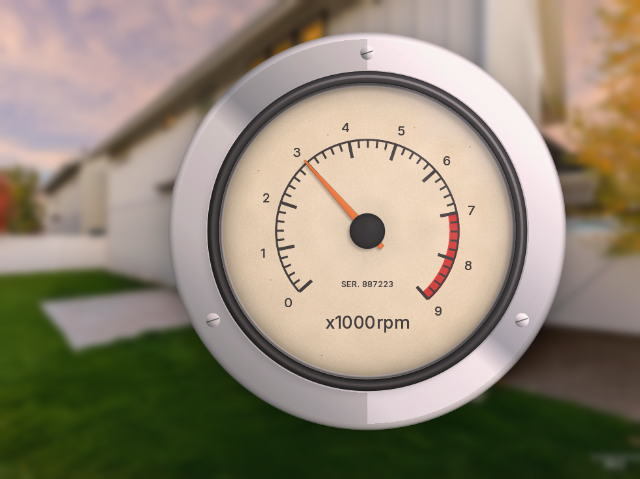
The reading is rpm 3000
